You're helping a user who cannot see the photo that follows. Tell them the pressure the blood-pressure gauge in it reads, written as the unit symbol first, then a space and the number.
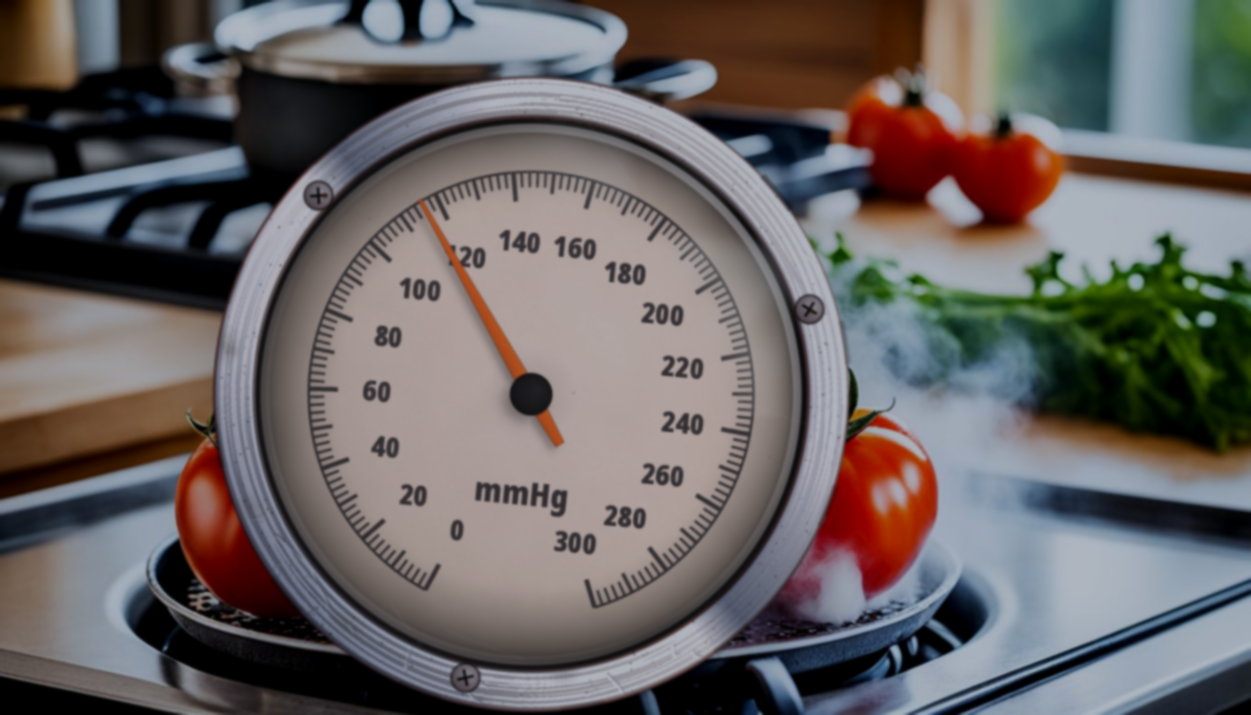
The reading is mmHg 116
